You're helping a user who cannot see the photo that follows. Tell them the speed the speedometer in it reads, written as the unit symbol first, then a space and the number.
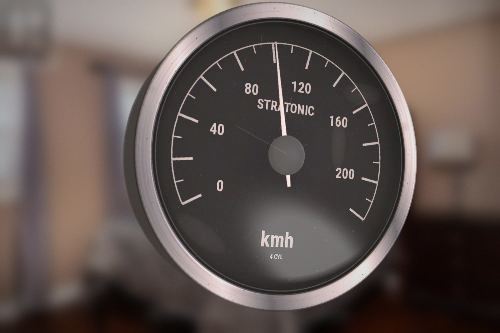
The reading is km/h 100
